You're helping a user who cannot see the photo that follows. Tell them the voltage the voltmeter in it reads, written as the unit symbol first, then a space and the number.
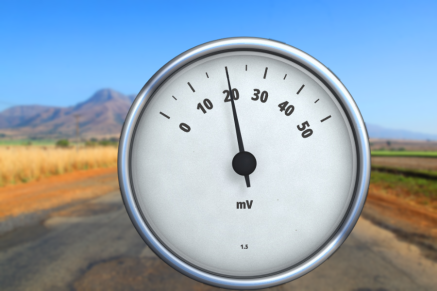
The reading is mV 20
